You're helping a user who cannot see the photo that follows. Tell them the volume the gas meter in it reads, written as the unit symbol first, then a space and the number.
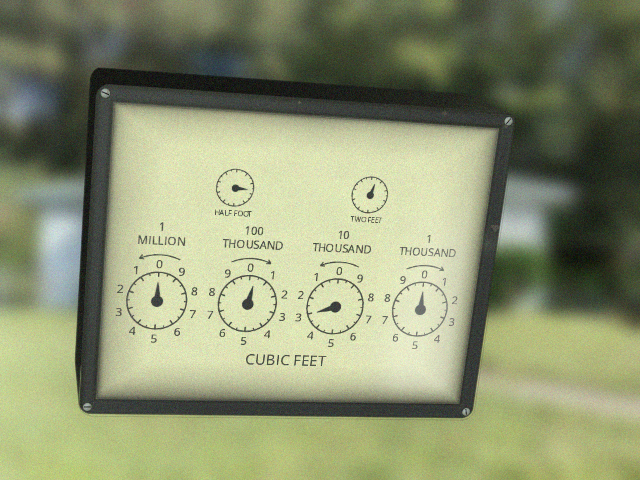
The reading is ft³ 3000
